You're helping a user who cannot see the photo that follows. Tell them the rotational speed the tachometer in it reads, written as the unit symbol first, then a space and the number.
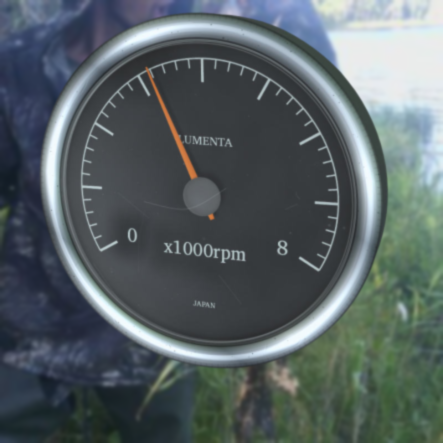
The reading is rpm 3200
